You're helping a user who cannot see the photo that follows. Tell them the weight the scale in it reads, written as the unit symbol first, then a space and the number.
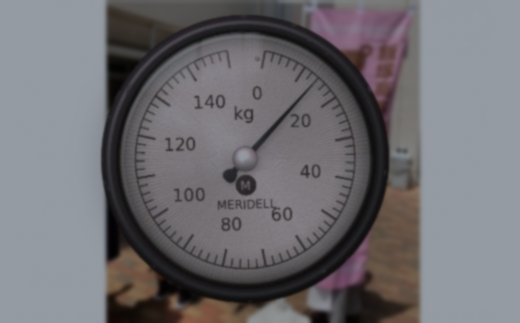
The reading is kg 14
